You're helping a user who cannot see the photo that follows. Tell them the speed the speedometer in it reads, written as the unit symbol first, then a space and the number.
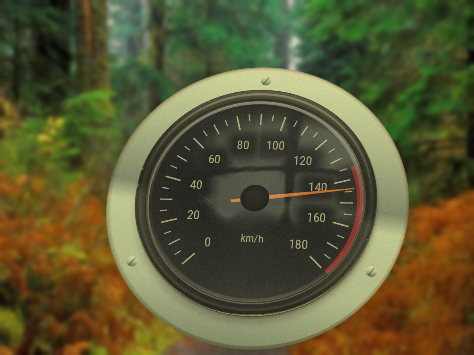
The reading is km/h 145
